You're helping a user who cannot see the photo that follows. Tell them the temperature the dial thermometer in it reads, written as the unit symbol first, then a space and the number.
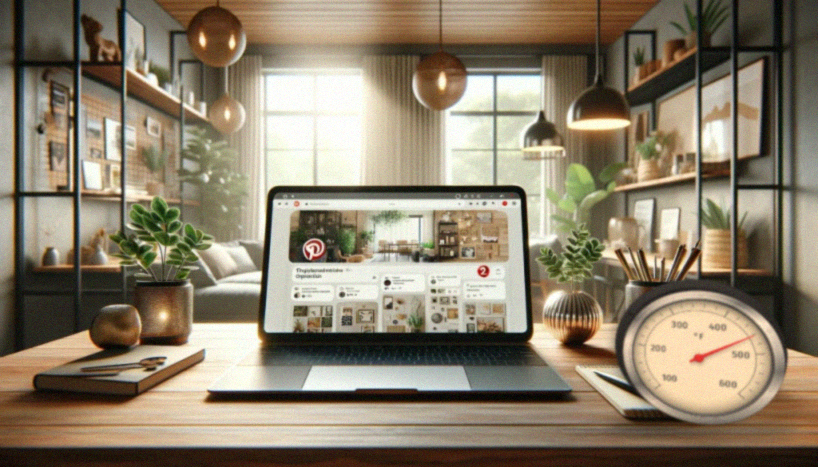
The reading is °F 460
